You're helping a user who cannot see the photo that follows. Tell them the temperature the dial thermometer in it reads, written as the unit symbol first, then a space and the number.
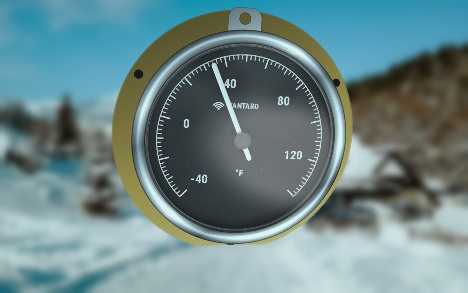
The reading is °F 34
